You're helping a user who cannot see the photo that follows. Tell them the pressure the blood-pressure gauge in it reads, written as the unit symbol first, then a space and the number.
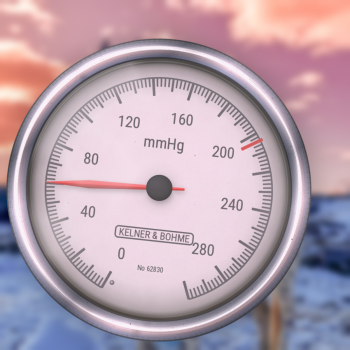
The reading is mmHg 60
